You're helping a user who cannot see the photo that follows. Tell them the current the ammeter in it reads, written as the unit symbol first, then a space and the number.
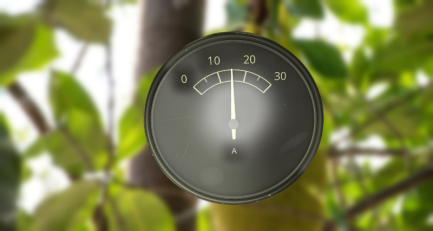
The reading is A 15
